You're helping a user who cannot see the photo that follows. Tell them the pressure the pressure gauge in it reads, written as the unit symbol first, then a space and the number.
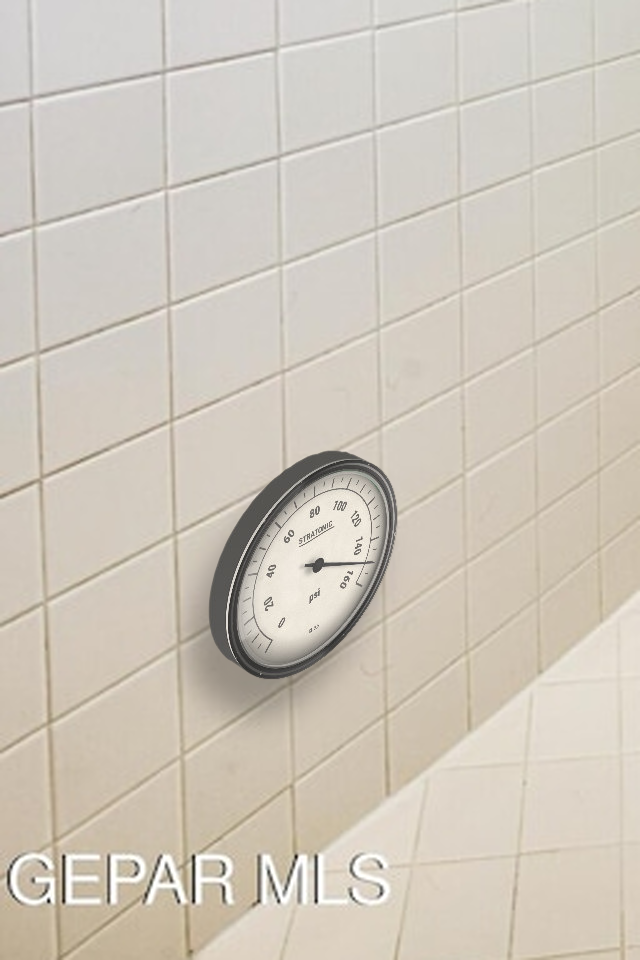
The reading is psi 150
